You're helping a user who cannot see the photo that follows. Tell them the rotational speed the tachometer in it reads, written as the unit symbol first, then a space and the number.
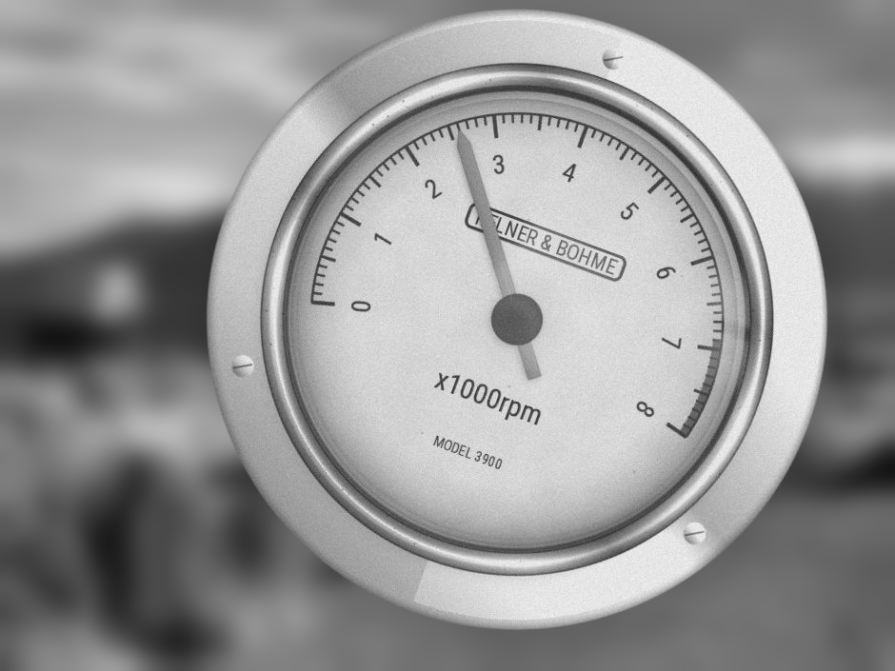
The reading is rpm 2600
